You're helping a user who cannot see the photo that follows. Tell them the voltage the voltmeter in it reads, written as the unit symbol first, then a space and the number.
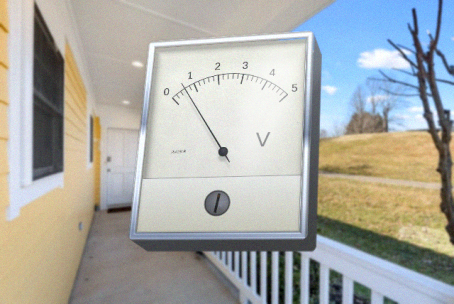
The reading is V 0.6
